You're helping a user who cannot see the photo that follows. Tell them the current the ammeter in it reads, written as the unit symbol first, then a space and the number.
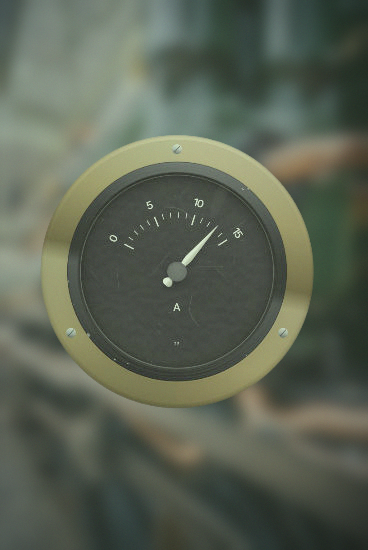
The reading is A 13
